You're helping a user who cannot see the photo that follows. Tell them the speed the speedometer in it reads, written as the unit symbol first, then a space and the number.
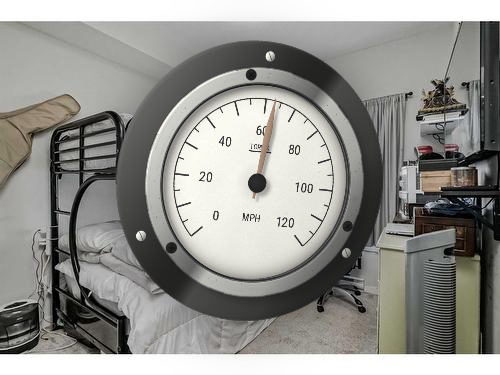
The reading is mph 62.5
